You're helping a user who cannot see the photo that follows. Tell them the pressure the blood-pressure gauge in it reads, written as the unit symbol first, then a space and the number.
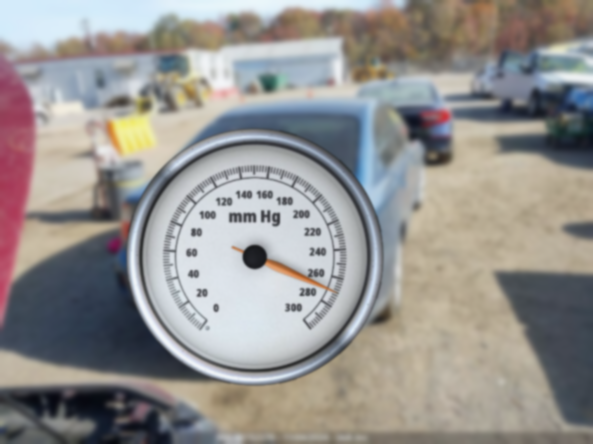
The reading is mmHg 270
